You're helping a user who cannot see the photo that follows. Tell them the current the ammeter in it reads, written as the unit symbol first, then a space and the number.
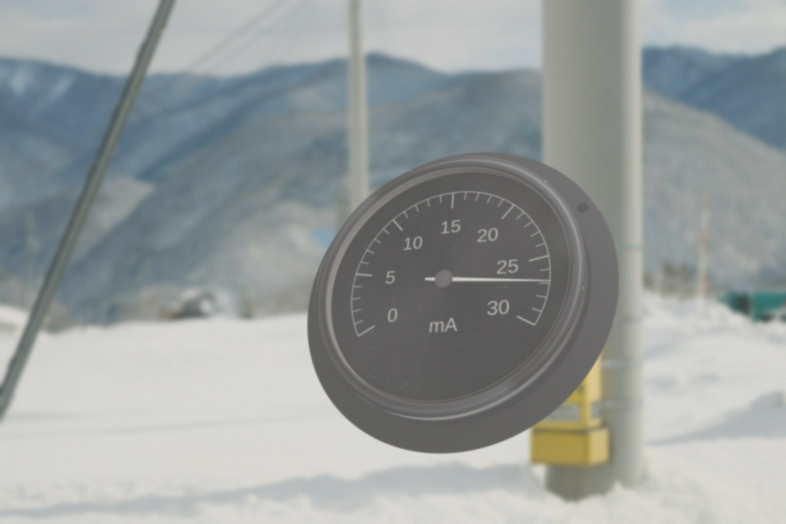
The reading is mA 27
